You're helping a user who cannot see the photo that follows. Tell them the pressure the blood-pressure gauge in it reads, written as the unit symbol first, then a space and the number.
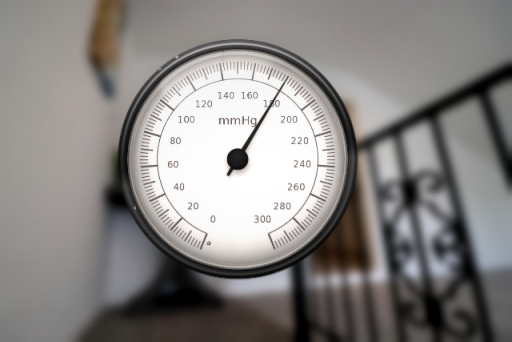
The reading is mmHg 180
